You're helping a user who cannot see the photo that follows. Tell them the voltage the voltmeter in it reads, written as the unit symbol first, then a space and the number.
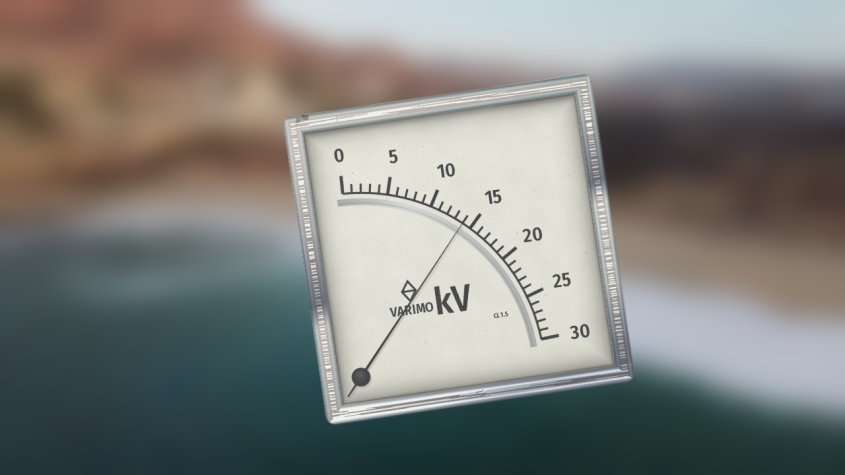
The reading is kV 14
